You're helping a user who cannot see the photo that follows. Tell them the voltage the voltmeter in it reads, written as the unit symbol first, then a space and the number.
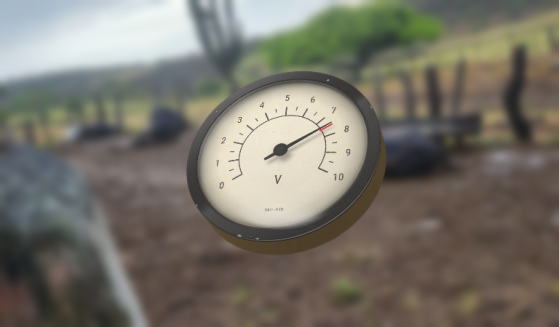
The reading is V 7.5
